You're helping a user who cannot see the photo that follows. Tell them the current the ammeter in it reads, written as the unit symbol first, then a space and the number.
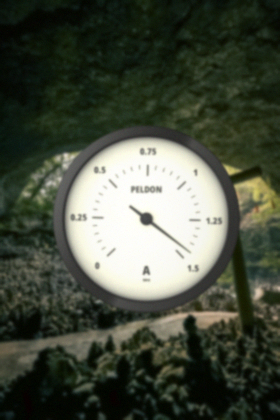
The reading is A 1.45
